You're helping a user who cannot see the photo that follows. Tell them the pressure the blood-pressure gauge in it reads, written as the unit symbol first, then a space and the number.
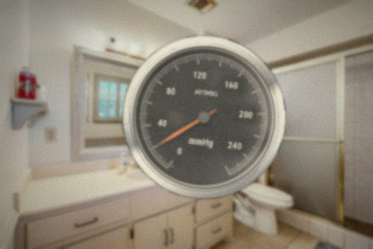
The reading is mmHg 20
